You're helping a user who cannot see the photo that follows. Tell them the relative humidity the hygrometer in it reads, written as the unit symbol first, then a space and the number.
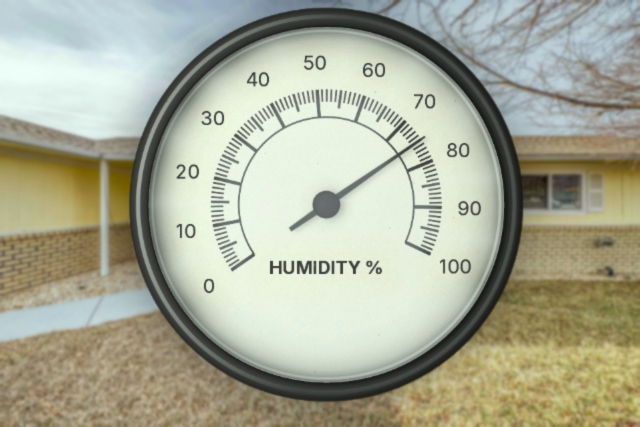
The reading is % 75
